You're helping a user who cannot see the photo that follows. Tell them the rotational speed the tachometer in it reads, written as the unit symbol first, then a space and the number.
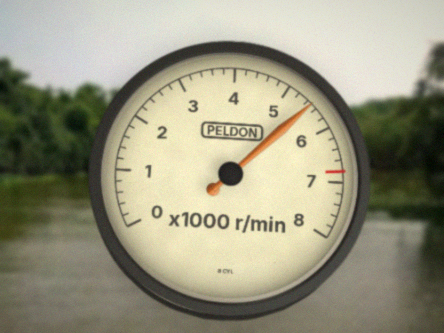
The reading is rpm 5500
